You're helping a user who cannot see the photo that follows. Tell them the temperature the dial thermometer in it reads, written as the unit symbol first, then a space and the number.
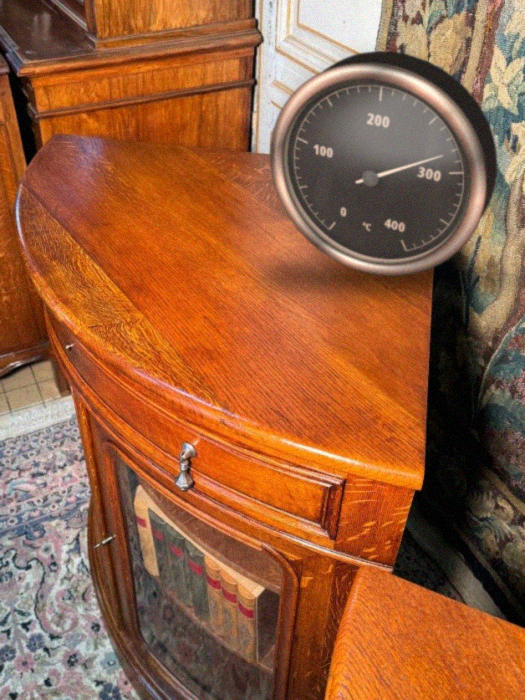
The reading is °C 280
